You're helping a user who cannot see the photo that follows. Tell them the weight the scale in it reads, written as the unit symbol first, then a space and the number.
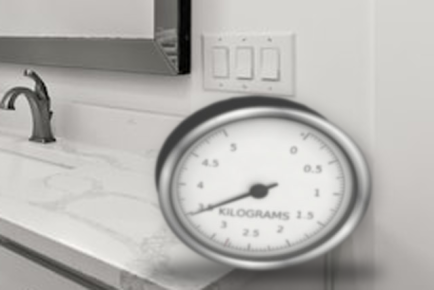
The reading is kg 3.5
